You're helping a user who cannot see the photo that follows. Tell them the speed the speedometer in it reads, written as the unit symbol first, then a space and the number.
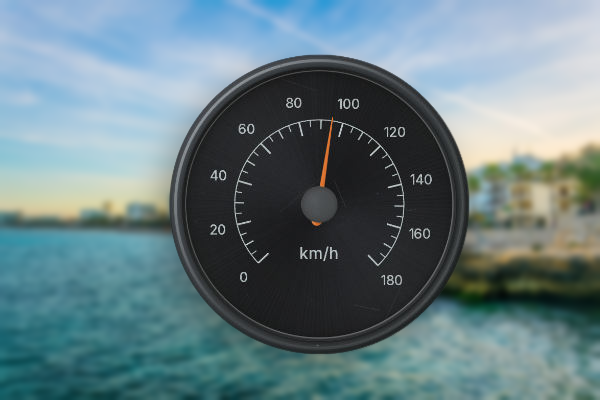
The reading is km/h 95
